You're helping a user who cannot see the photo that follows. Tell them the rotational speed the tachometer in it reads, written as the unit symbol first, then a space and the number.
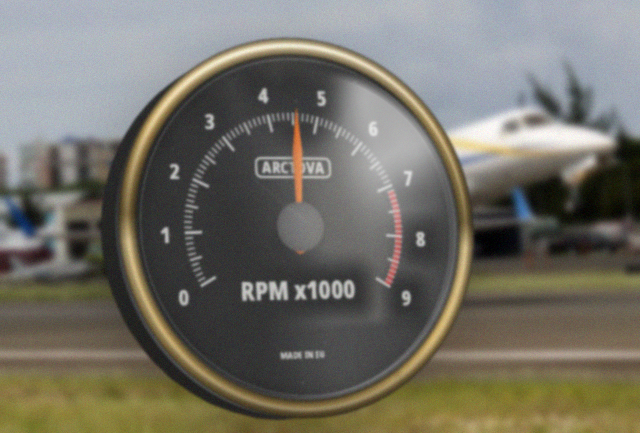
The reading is rpm 4500
